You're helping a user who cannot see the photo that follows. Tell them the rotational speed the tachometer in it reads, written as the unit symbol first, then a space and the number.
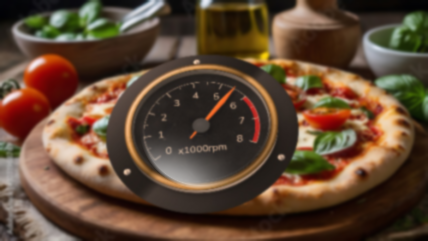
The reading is rpm 5500
